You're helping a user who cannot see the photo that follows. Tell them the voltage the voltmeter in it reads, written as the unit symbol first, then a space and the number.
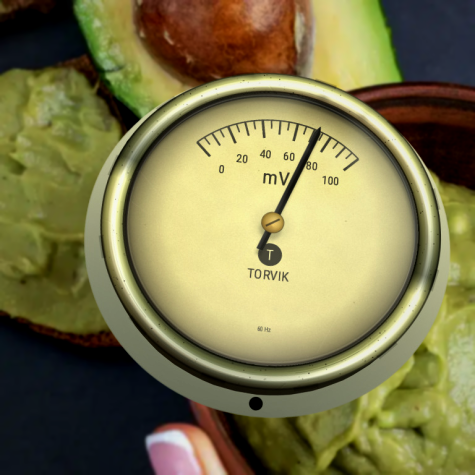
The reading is mV 72.5
